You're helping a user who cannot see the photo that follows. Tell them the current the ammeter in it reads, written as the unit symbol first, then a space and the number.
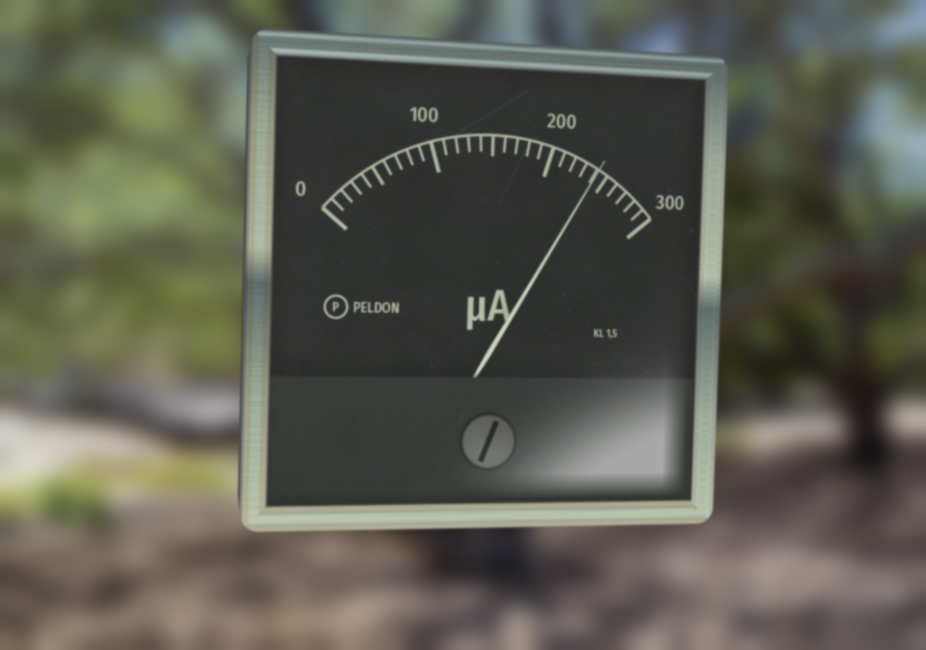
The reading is µA 240
